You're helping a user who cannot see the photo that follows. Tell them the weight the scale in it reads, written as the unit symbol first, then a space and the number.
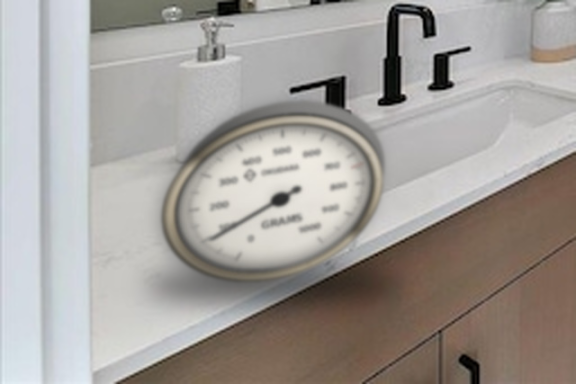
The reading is g 100
